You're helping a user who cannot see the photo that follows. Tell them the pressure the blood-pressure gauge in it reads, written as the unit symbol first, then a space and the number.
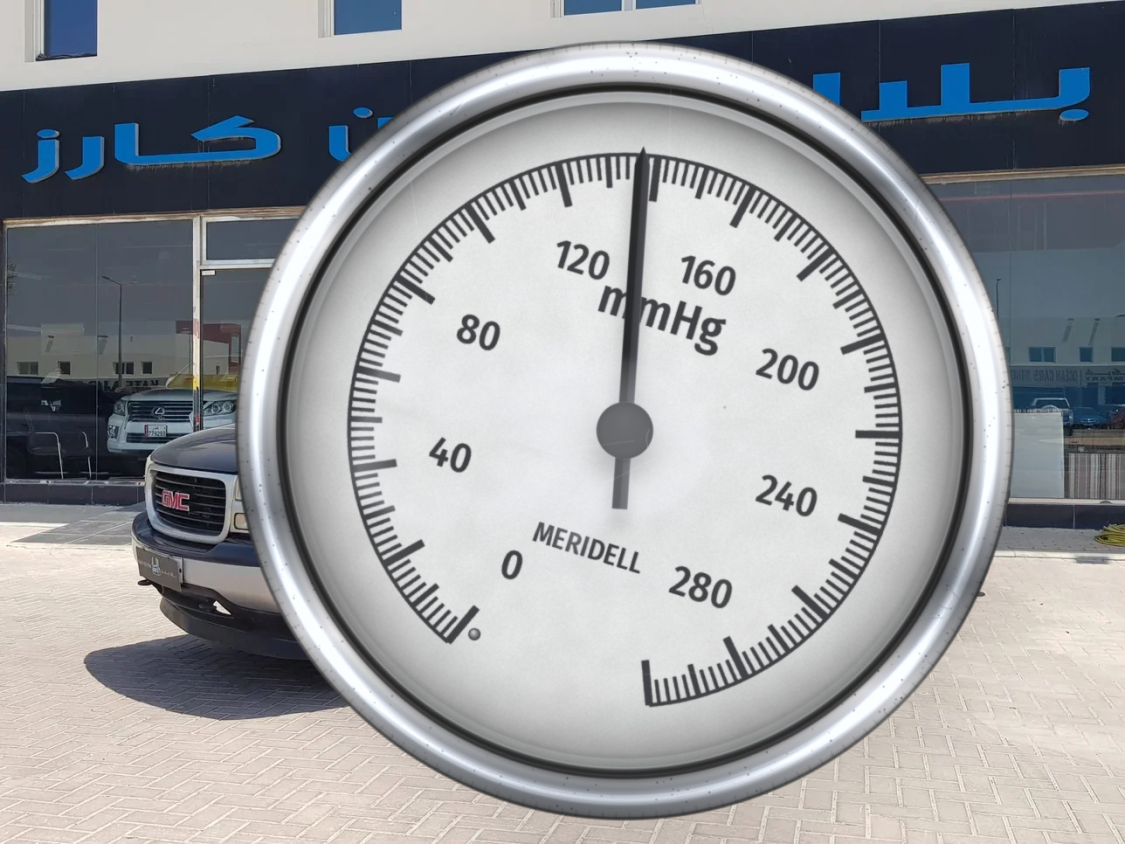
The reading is mmHg 137
